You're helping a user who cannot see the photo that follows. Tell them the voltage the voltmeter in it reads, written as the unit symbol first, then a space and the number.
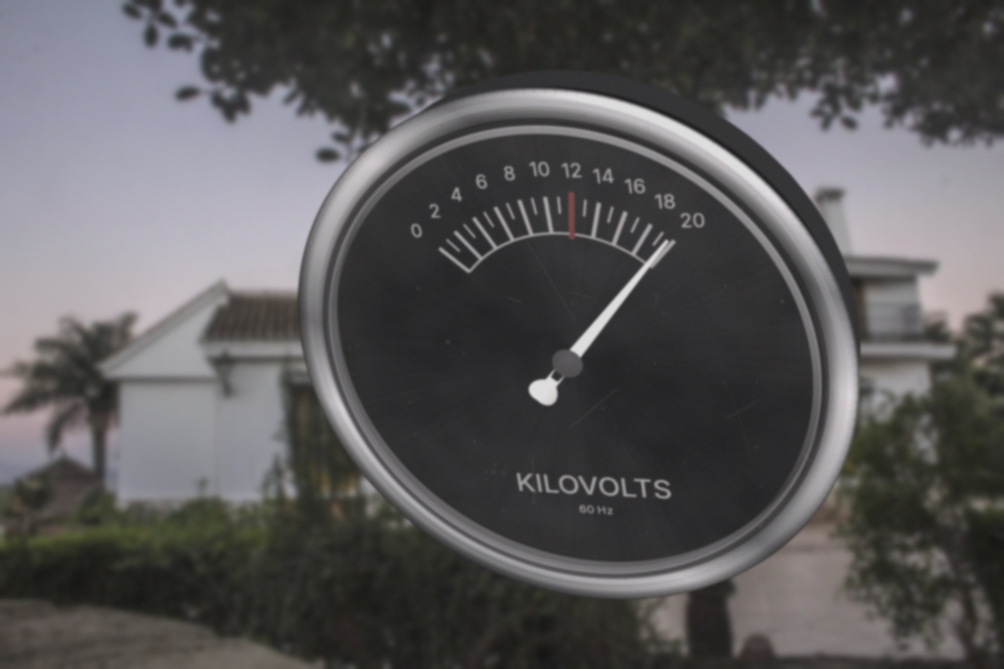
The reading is kV 19.5
